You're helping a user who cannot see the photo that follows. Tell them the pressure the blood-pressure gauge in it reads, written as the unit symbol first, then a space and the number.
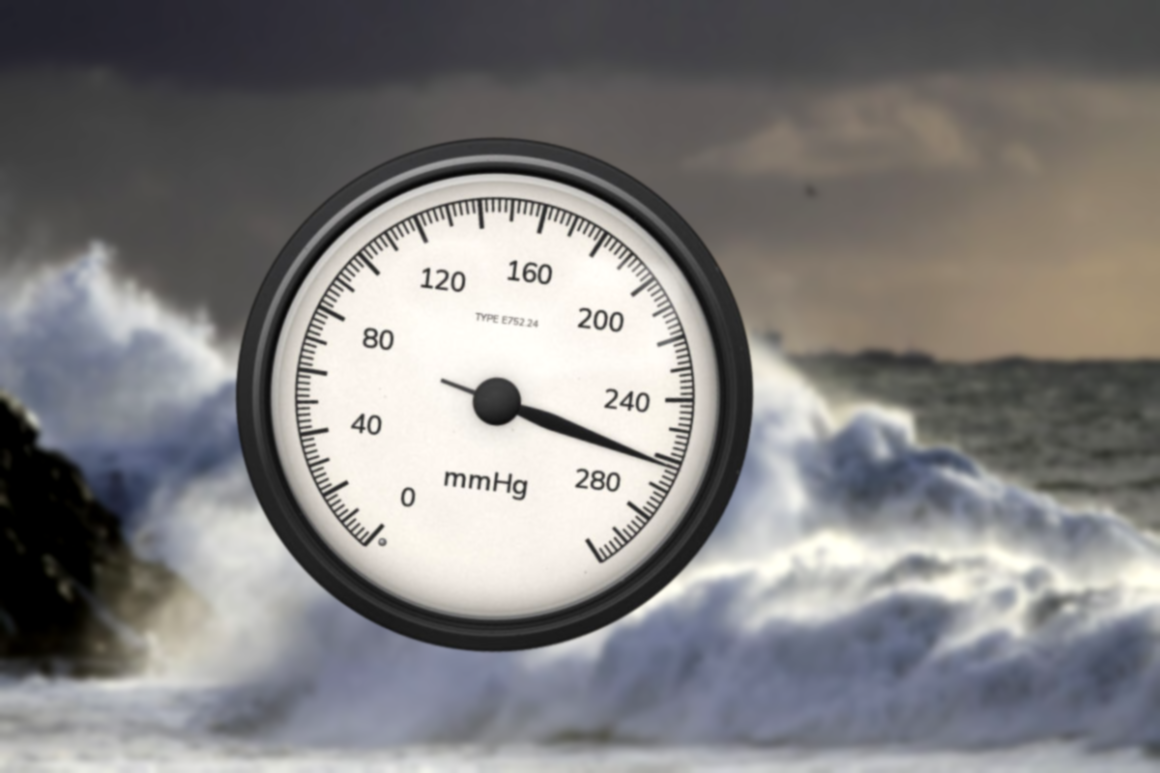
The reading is mmHg 262
